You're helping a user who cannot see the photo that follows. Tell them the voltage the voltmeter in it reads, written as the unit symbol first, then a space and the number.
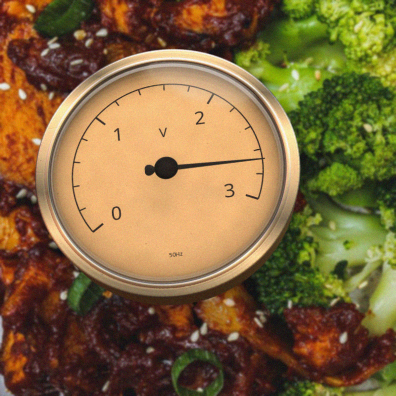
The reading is V 2.7
